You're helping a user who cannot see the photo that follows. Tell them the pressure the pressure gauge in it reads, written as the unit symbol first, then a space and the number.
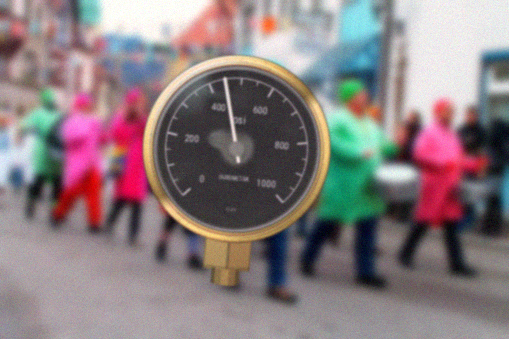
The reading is psi 450
